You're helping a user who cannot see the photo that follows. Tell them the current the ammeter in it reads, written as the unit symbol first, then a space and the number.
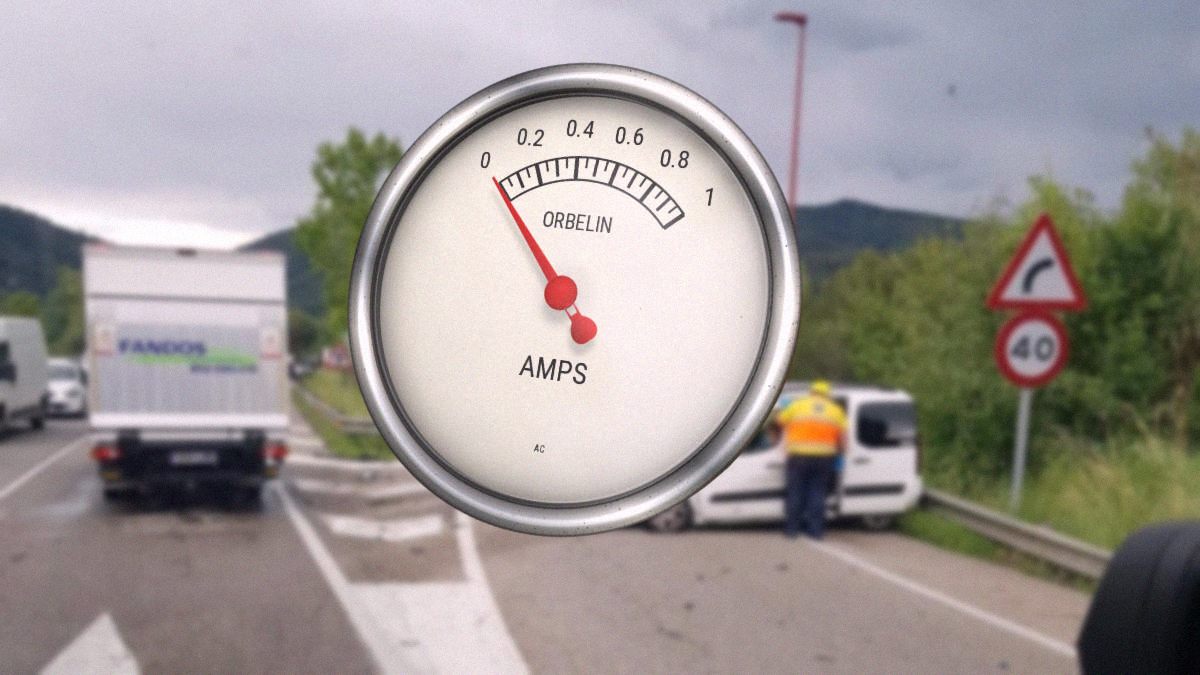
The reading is A 0
